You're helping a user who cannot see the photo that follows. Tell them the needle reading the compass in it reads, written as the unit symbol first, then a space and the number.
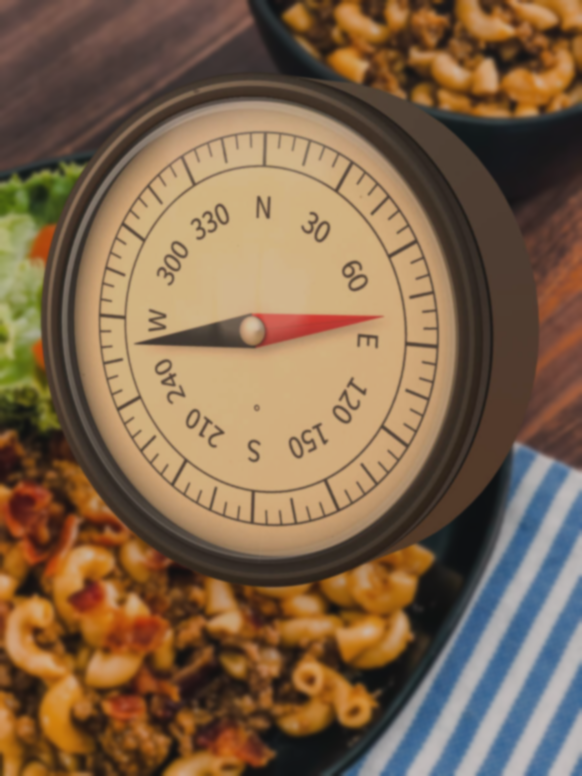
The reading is ° 80
